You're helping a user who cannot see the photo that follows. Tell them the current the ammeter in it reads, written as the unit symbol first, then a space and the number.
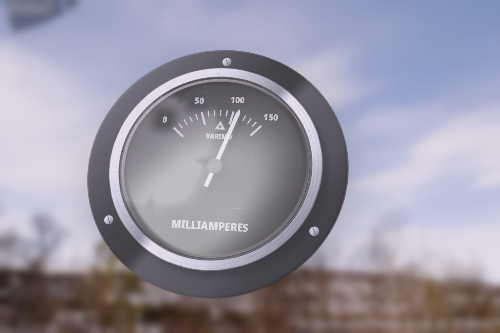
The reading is mA 110
